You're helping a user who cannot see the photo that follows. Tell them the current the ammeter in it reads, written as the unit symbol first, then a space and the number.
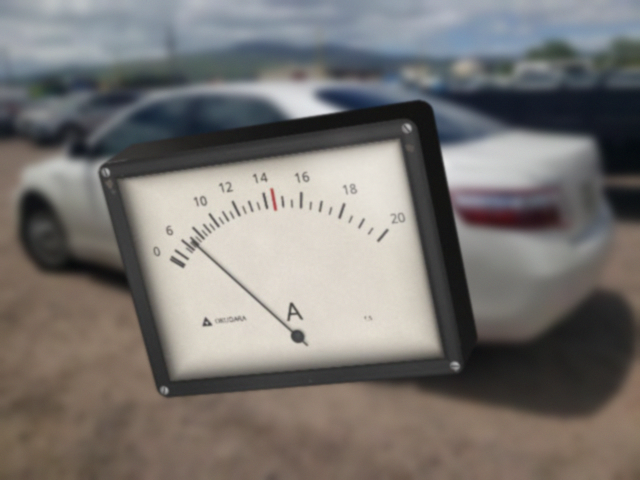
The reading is A 7
